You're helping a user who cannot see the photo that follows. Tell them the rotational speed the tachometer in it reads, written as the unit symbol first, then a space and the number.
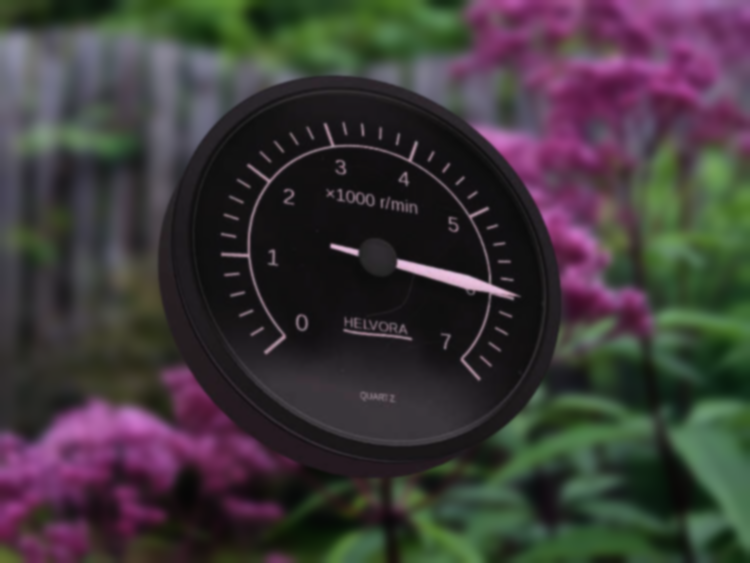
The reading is rpm 6000
